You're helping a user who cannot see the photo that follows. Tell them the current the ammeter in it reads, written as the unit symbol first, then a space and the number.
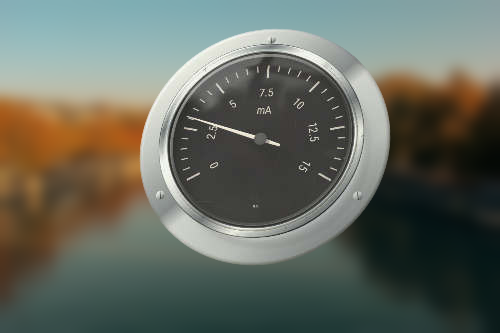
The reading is mA 3
